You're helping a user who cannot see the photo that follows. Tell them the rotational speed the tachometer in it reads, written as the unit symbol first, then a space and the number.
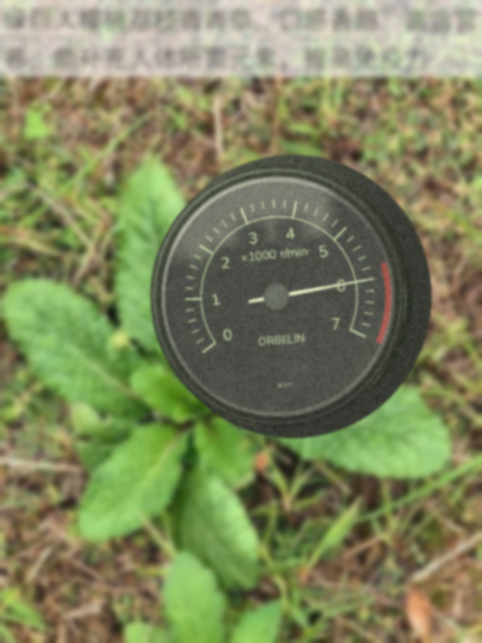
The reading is rpm 6000
